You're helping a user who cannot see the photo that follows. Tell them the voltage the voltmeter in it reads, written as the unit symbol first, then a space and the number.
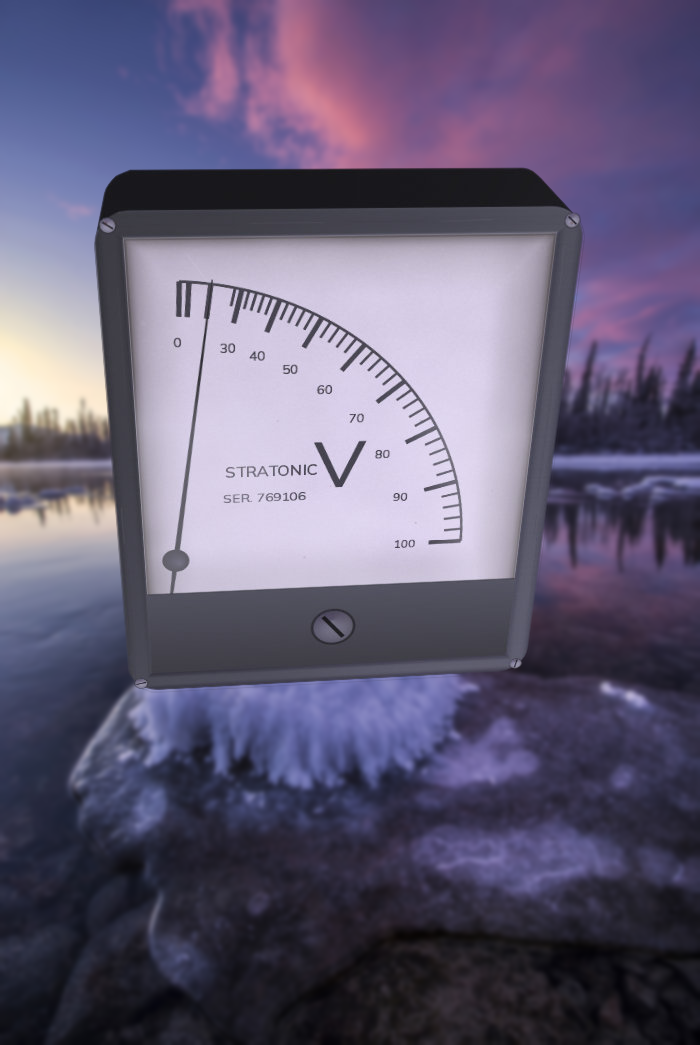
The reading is V 20
